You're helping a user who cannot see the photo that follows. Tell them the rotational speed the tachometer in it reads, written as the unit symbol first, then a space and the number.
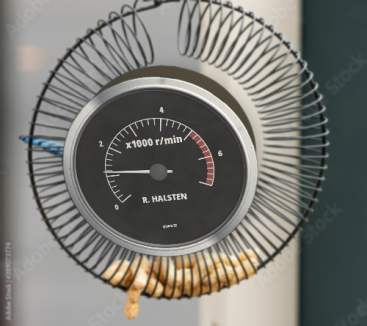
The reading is rpm 1200
